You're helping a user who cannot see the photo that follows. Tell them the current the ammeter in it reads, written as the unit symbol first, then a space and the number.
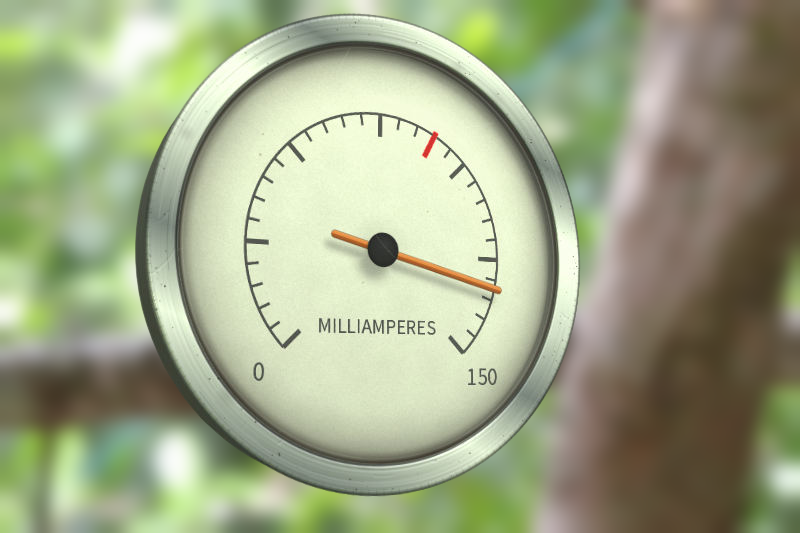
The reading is mA 132.5
